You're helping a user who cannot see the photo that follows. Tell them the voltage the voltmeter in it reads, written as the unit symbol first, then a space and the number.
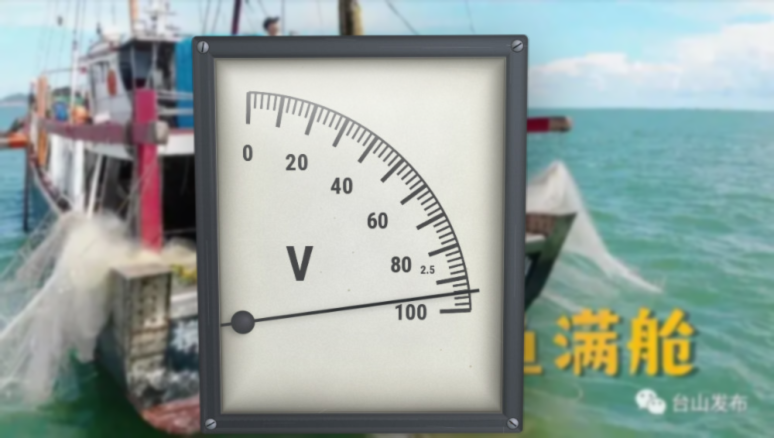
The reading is V 94
